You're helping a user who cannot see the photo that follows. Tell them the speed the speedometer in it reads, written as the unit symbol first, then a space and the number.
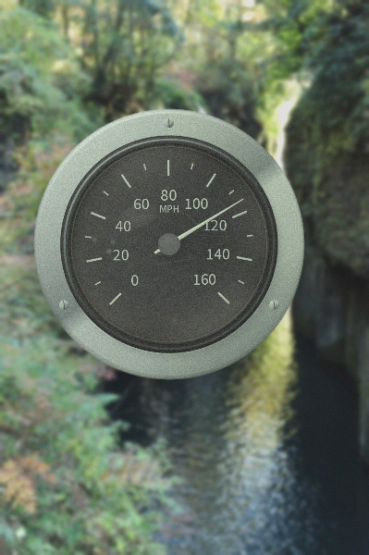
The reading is mph 115
